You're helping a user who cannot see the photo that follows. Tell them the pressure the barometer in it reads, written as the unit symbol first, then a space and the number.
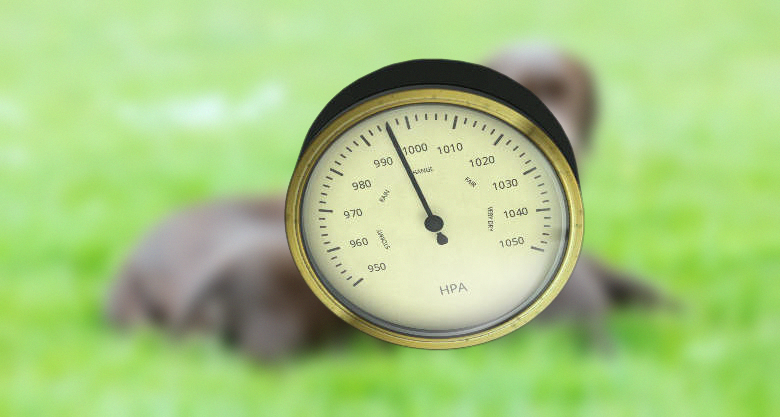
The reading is hPa 996
